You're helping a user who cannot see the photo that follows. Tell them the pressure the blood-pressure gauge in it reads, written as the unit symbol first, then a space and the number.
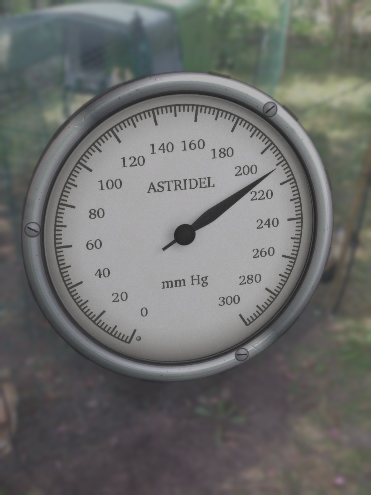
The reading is mmHg 210
